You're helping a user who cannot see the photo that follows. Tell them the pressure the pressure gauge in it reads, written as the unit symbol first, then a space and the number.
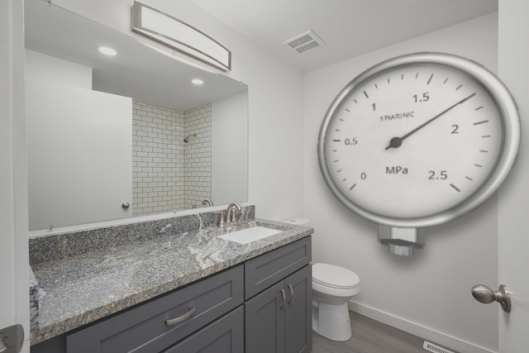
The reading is MPa 1.8
